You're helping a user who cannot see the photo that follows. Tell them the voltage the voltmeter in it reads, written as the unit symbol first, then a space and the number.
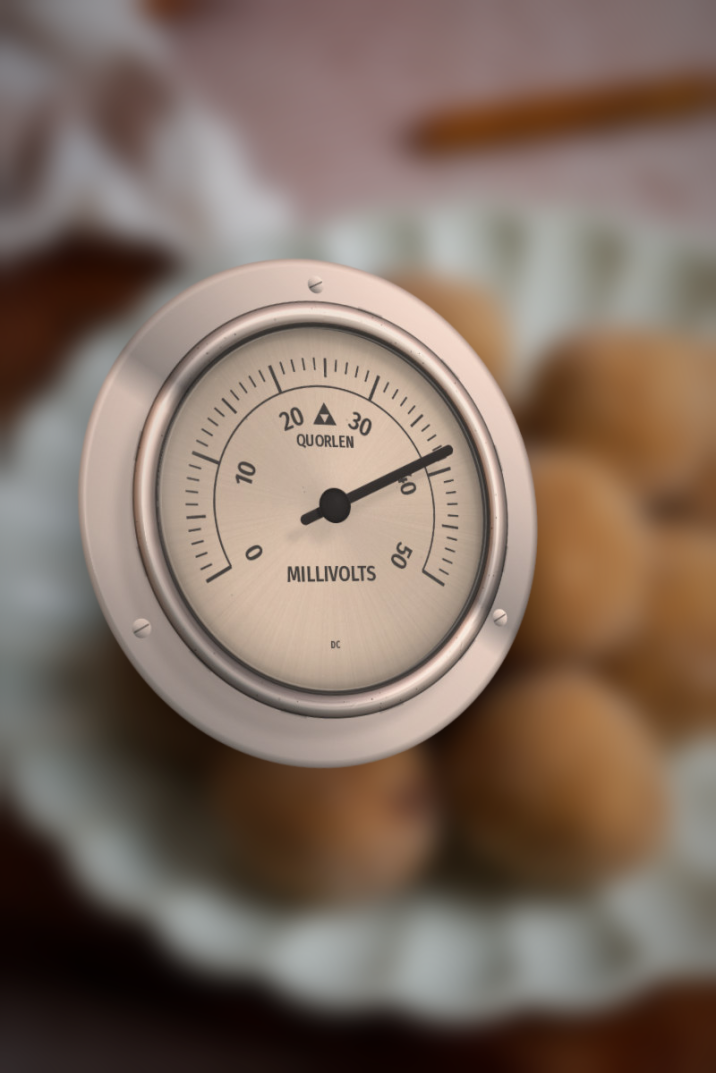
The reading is mV 38.5
